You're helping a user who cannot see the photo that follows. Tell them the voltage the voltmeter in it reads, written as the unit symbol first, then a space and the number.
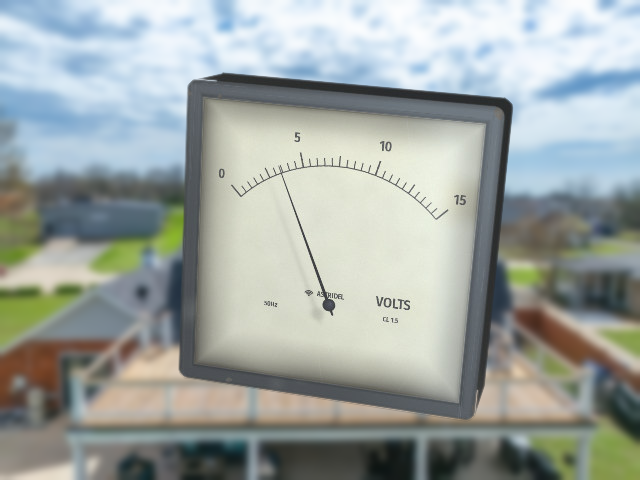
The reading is V 3.5
